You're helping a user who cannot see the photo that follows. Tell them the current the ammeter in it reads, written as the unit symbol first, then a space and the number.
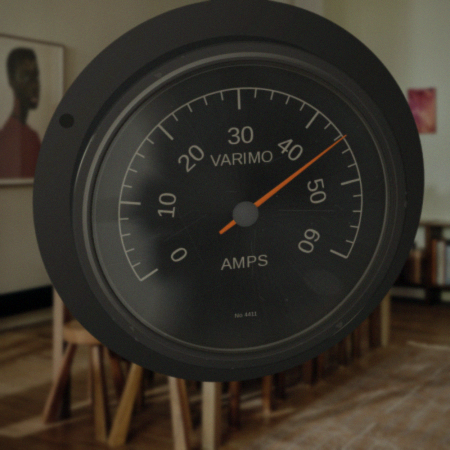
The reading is A 44
